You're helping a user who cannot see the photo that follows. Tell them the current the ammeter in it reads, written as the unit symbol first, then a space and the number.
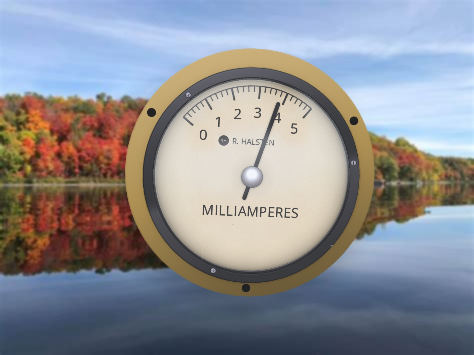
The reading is mA 3.8
